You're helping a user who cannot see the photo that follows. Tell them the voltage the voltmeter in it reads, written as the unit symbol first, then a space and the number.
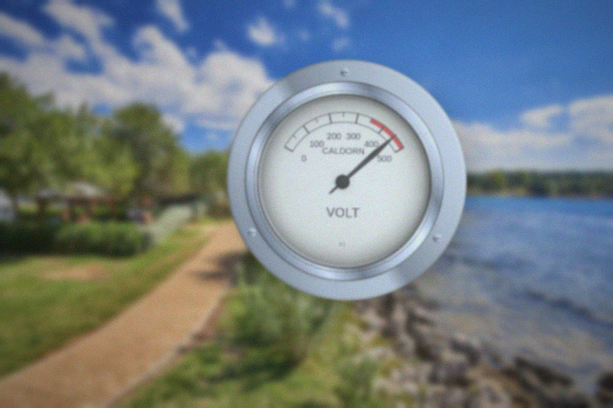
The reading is V 450
